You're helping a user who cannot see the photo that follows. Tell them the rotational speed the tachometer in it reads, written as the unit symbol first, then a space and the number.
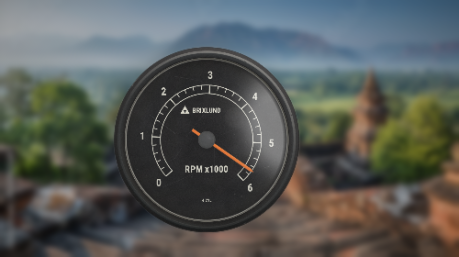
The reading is rpm 5700
